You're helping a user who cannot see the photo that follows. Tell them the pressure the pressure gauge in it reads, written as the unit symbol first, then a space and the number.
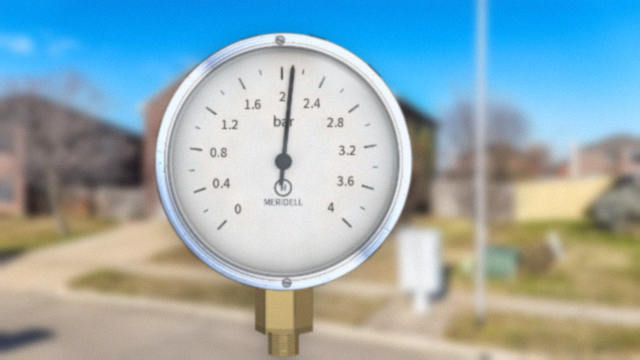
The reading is bar 2.1
